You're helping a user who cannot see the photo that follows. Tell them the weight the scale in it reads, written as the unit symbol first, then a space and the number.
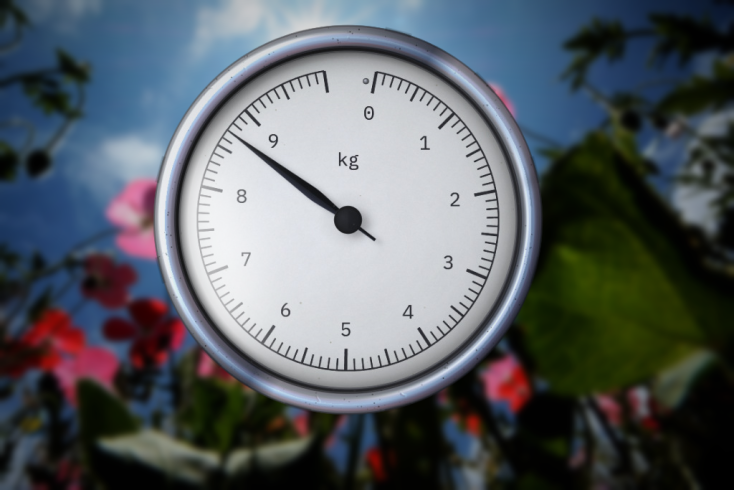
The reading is kg 8.7
